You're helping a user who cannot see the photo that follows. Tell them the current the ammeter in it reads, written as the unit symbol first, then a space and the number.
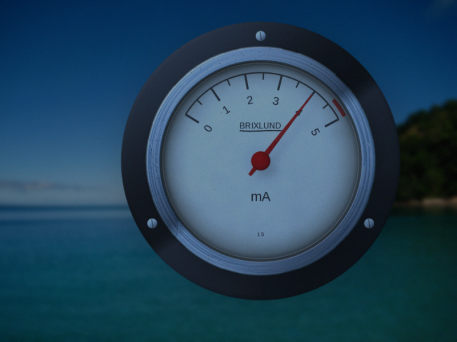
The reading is mA 4
